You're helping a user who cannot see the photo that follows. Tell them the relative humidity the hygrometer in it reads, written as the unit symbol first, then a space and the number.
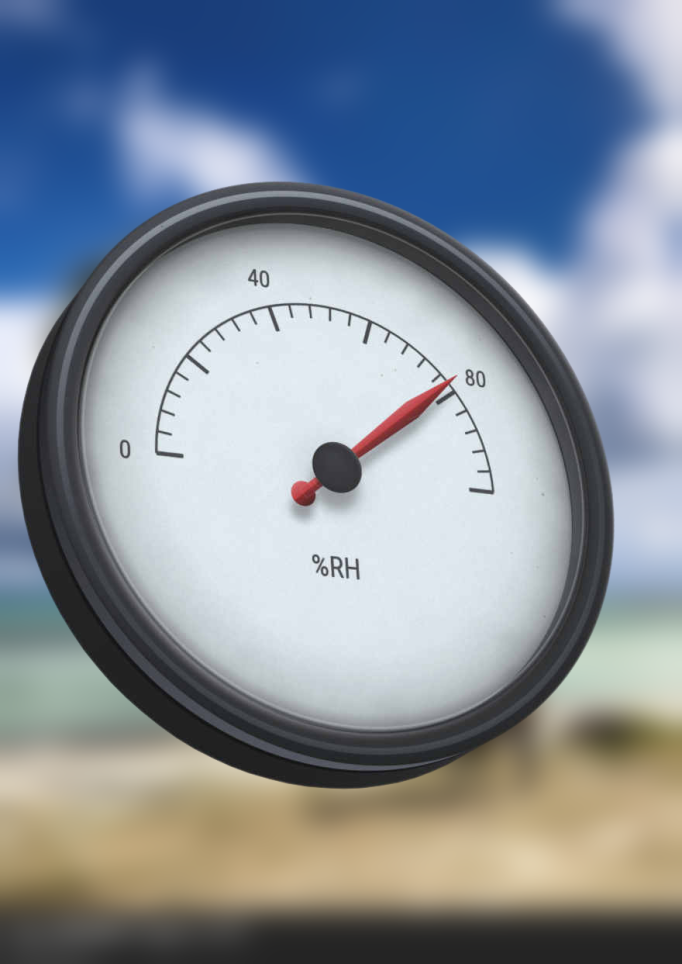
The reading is % 78
